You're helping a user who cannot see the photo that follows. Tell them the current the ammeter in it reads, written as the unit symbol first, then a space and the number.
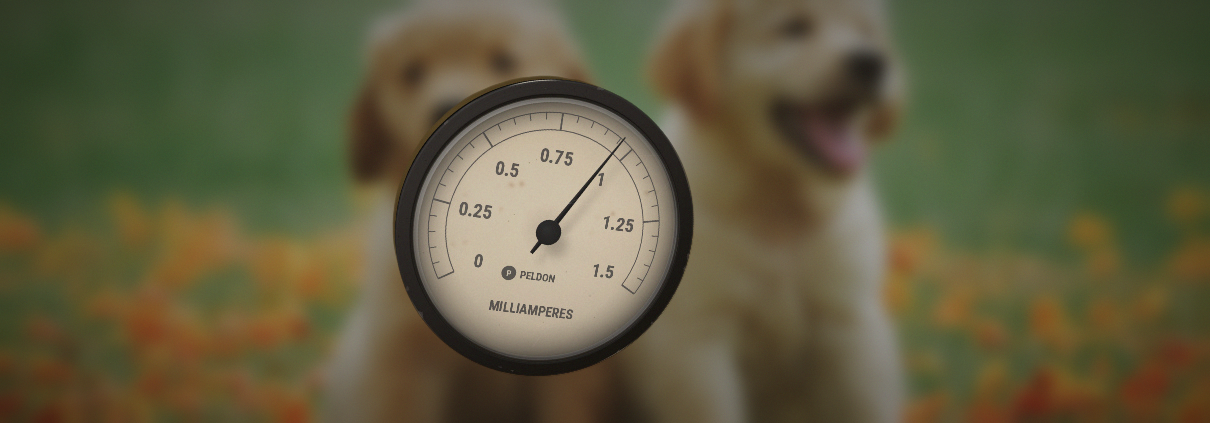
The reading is mA 0.95
